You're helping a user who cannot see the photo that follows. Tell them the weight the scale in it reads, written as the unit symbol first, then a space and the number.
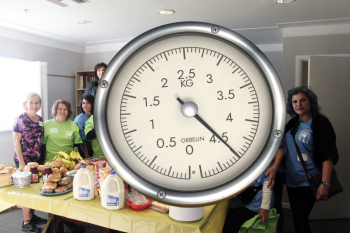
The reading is kg 4.5
